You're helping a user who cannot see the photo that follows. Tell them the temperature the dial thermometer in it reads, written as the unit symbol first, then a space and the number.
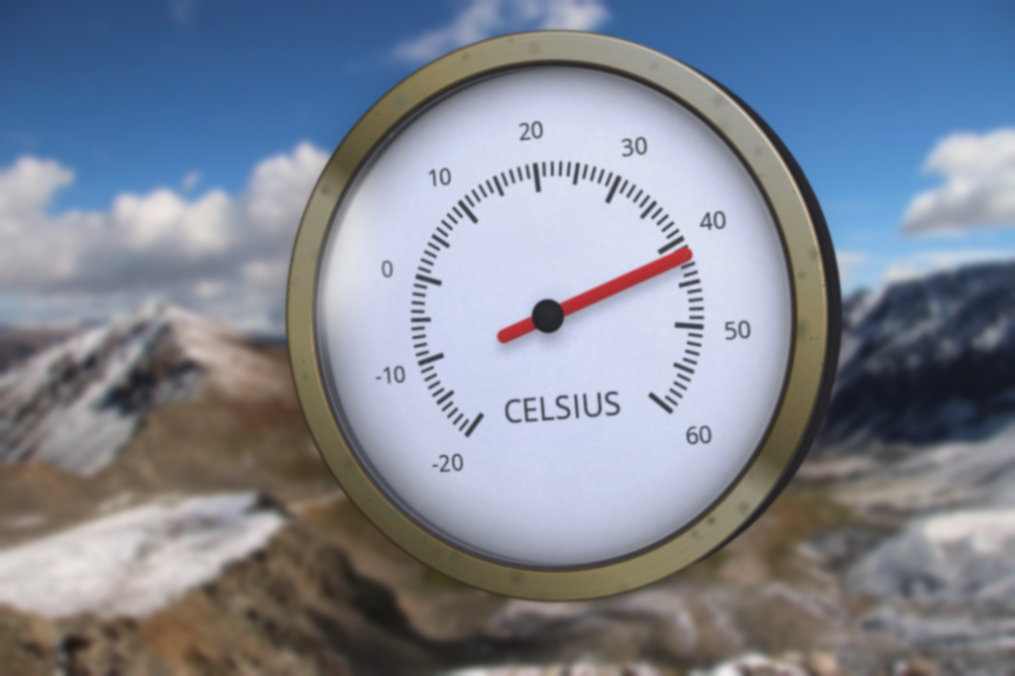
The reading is °C 42
